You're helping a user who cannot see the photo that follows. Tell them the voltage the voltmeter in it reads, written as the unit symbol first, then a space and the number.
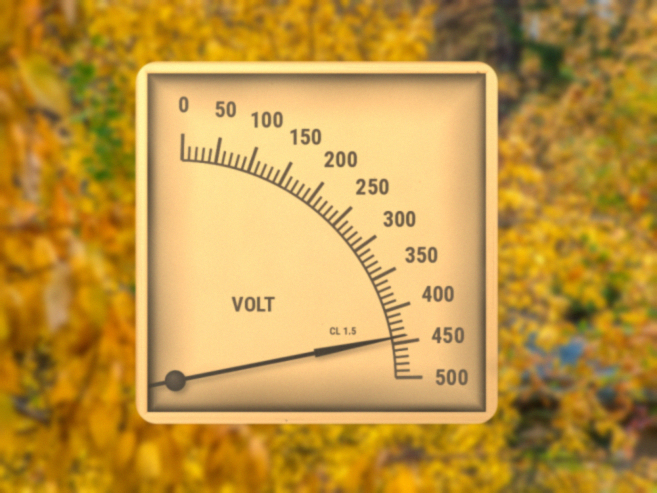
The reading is V 440
